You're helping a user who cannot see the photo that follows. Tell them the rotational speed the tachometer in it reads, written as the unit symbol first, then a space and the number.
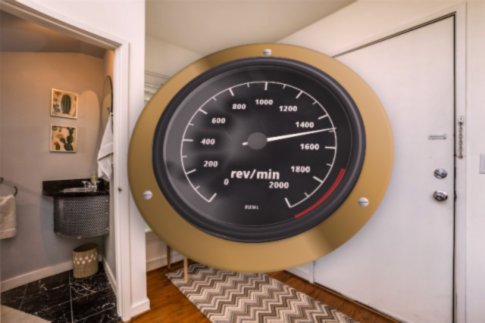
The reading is rpm 1500
